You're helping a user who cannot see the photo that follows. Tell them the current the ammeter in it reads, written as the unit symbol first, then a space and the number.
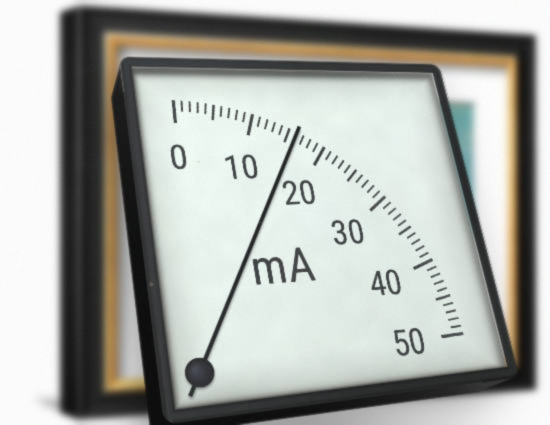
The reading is mA 16
